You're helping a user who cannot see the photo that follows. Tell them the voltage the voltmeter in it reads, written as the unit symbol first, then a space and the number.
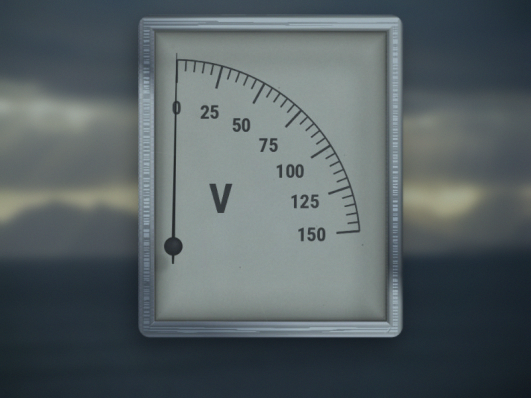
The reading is V 0
